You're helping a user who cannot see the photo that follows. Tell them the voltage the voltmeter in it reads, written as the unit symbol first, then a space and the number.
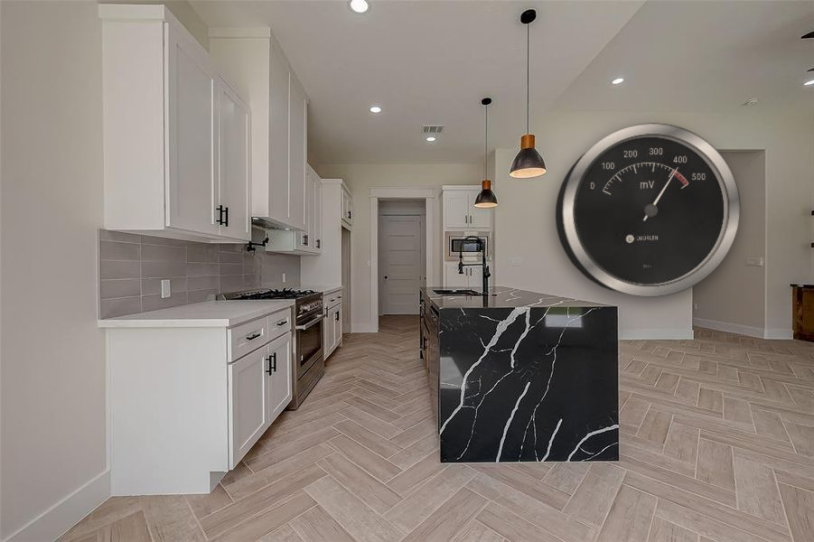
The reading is mV 400
